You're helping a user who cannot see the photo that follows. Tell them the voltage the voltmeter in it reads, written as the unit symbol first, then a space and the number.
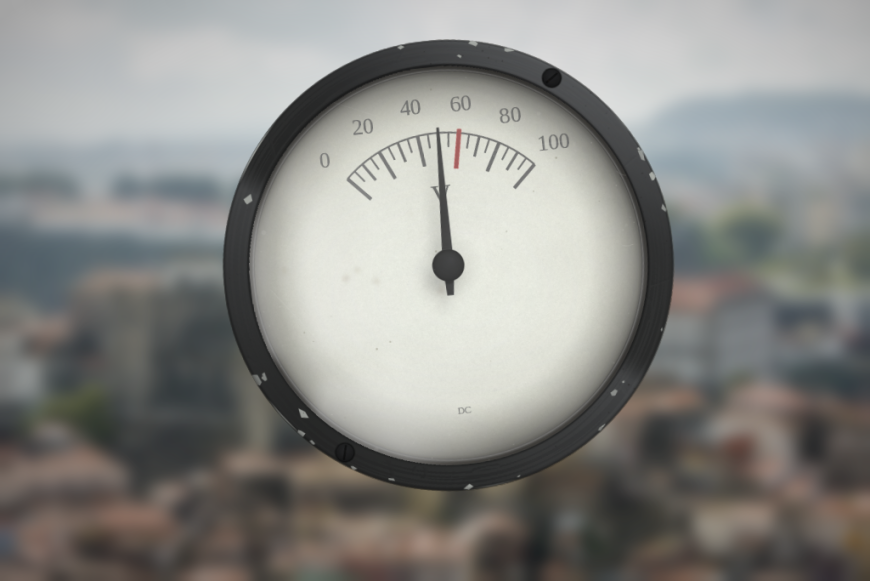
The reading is V 50
